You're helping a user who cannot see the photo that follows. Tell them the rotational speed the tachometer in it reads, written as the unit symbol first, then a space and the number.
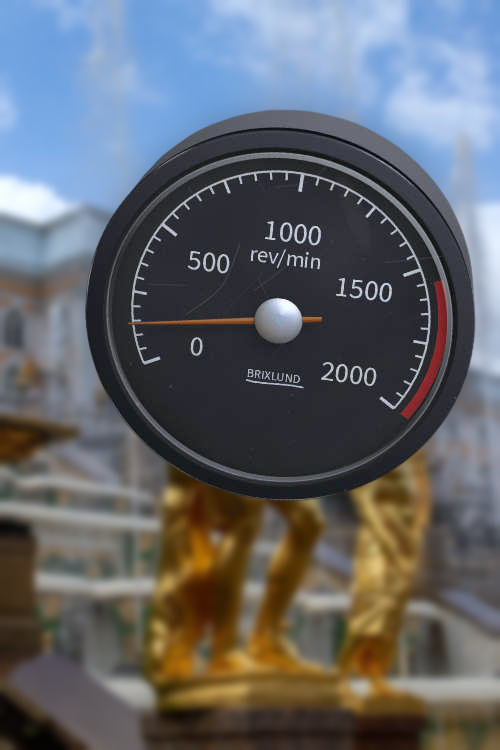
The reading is rpm 150
